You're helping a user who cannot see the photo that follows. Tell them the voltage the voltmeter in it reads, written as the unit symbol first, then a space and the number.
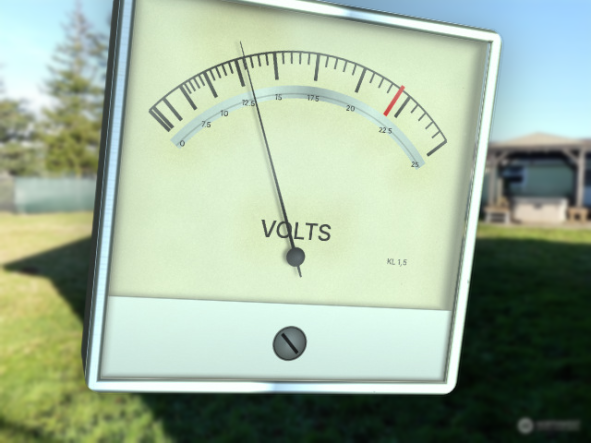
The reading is V 13
